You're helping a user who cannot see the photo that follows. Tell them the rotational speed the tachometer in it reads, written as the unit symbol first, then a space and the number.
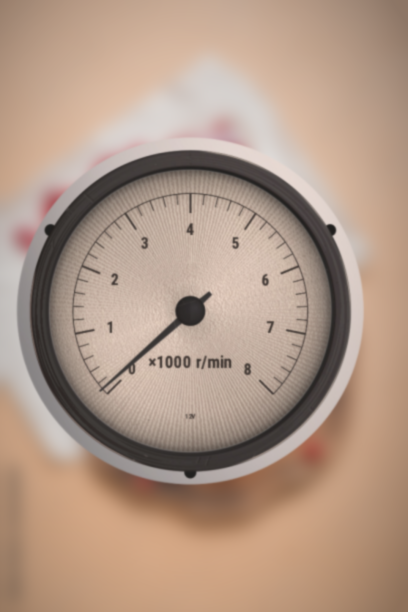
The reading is rpm 100
